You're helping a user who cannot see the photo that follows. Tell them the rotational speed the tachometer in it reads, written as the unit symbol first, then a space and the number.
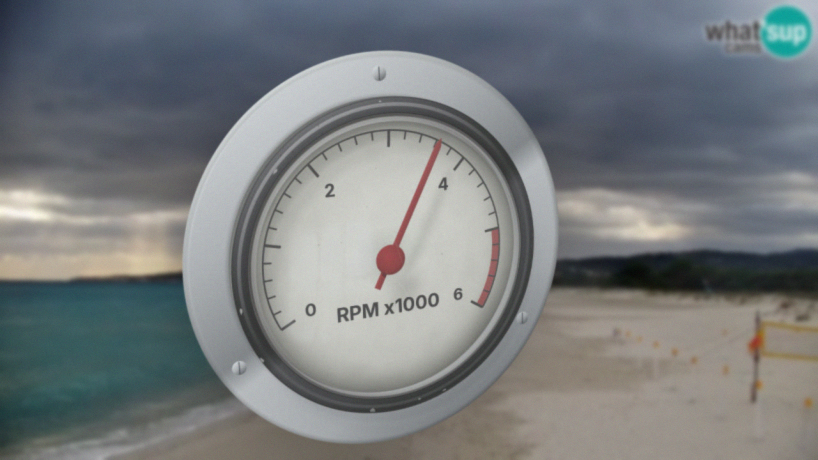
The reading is rpm 3600
